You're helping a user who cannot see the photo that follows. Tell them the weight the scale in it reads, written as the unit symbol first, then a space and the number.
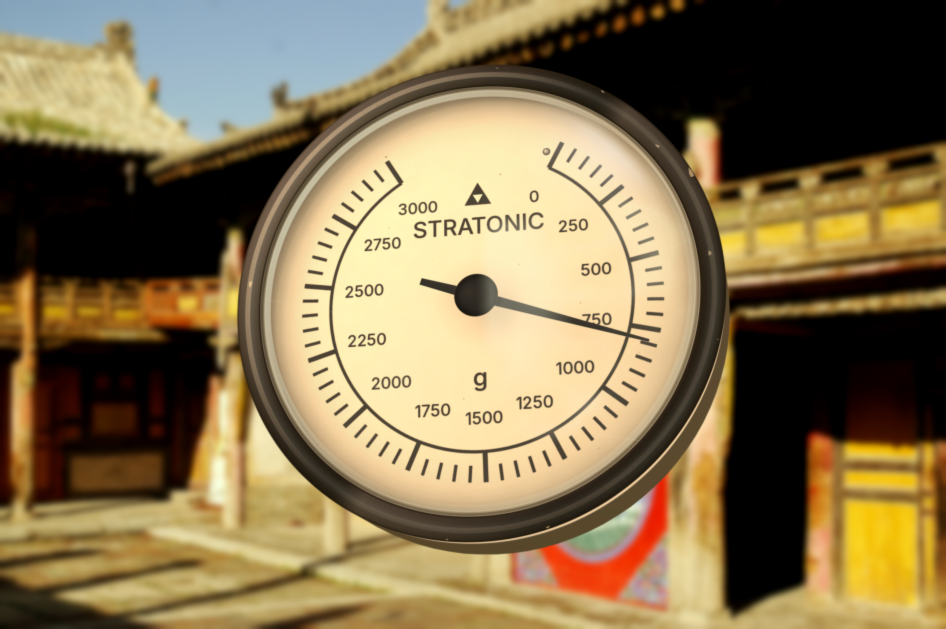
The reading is g 800
